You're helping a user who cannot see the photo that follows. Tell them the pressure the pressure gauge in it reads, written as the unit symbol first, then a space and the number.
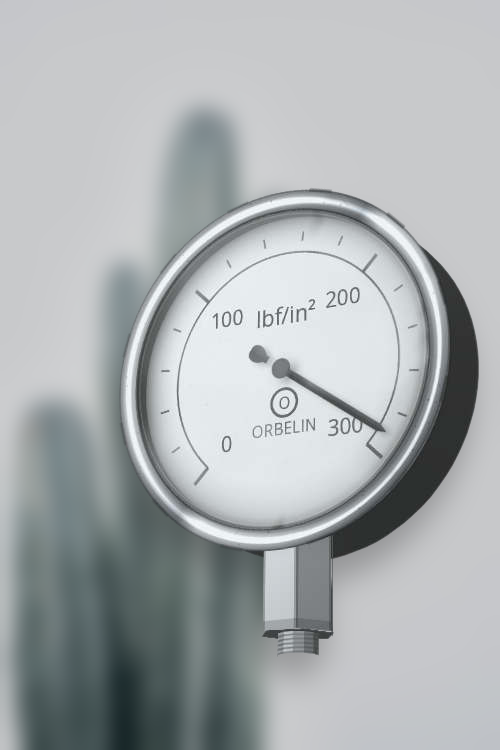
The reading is psi 290
